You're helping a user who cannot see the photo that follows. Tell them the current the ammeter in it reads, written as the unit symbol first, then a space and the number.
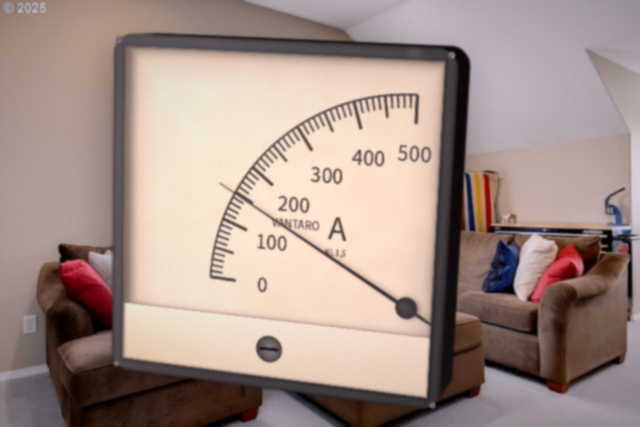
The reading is A 150
